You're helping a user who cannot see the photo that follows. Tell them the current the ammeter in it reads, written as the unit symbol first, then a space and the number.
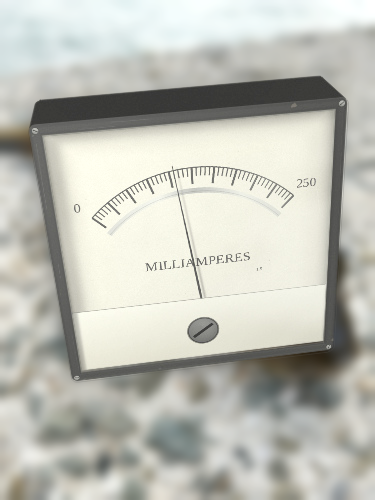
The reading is mA 105
